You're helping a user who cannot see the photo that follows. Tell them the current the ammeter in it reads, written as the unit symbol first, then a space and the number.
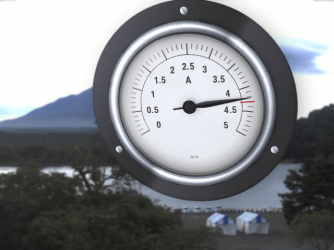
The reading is A 4.2
